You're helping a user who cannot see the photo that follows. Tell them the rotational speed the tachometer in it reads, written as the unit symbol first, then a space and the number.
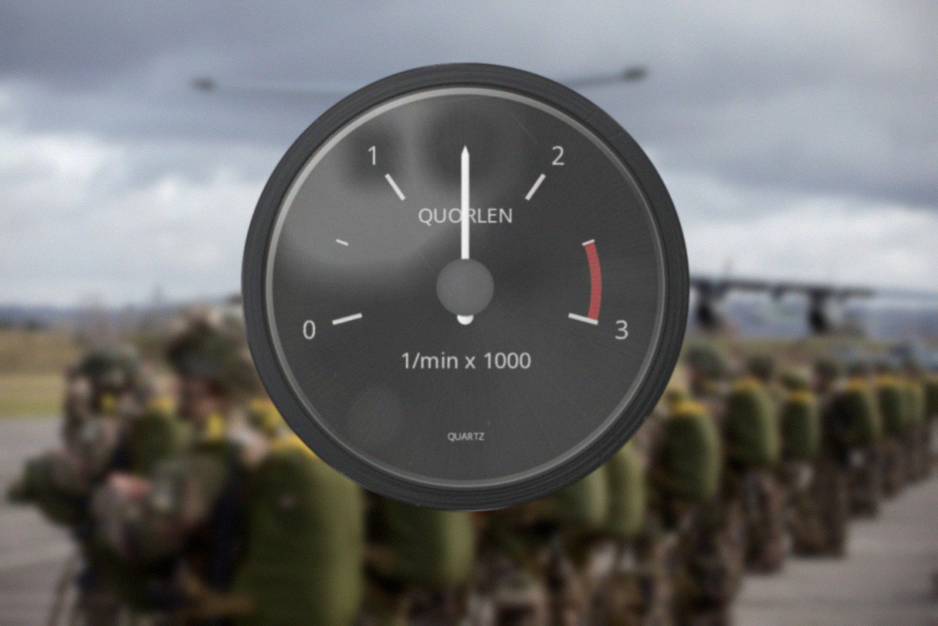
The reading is rpm 1500
